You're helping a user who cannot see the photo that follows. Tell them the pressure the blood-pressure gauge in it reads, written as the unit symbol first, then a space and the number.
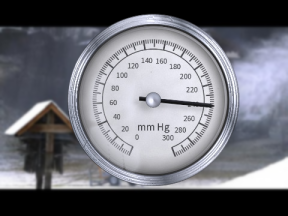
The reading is mmHg 240
